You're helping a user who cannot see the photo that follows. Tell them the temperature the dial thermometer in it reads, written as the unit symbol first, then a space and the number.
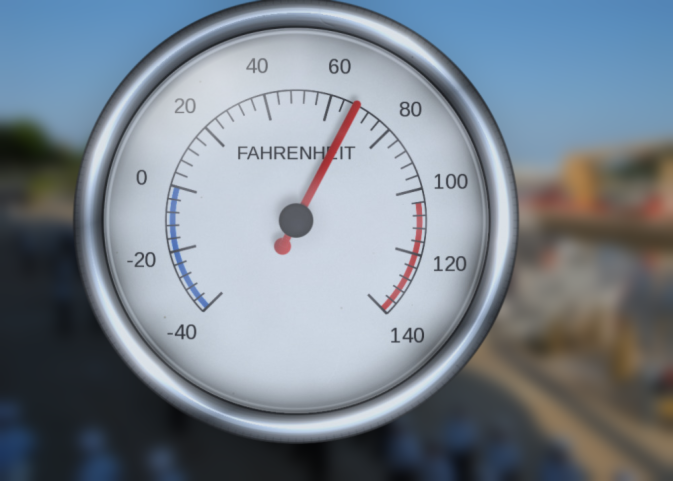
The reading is °F 68
